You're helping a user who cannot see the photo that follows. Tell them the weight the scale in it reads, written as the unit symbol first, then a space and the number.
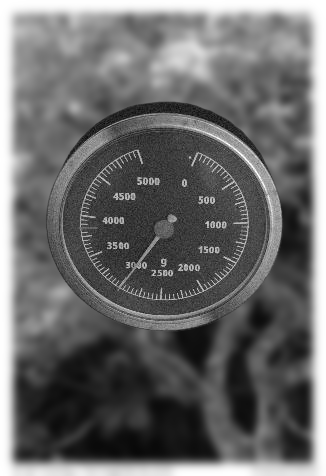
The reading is g 3000
